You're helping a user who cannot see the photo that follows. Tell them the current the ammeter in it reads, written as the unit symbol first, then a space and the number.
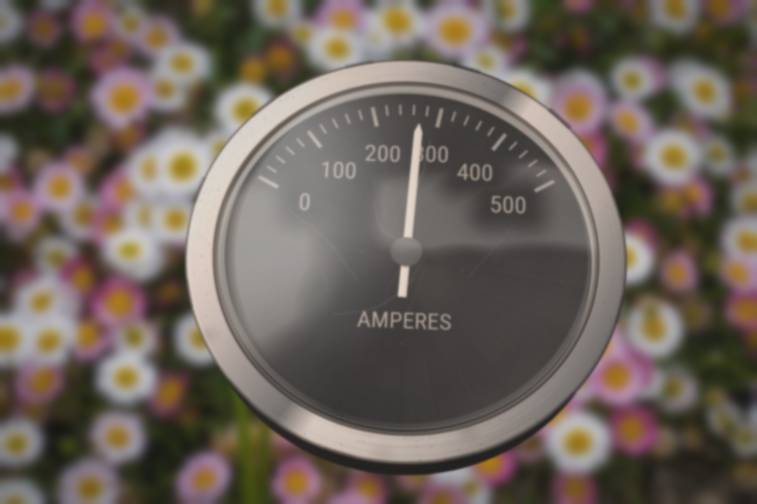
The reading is A 270
